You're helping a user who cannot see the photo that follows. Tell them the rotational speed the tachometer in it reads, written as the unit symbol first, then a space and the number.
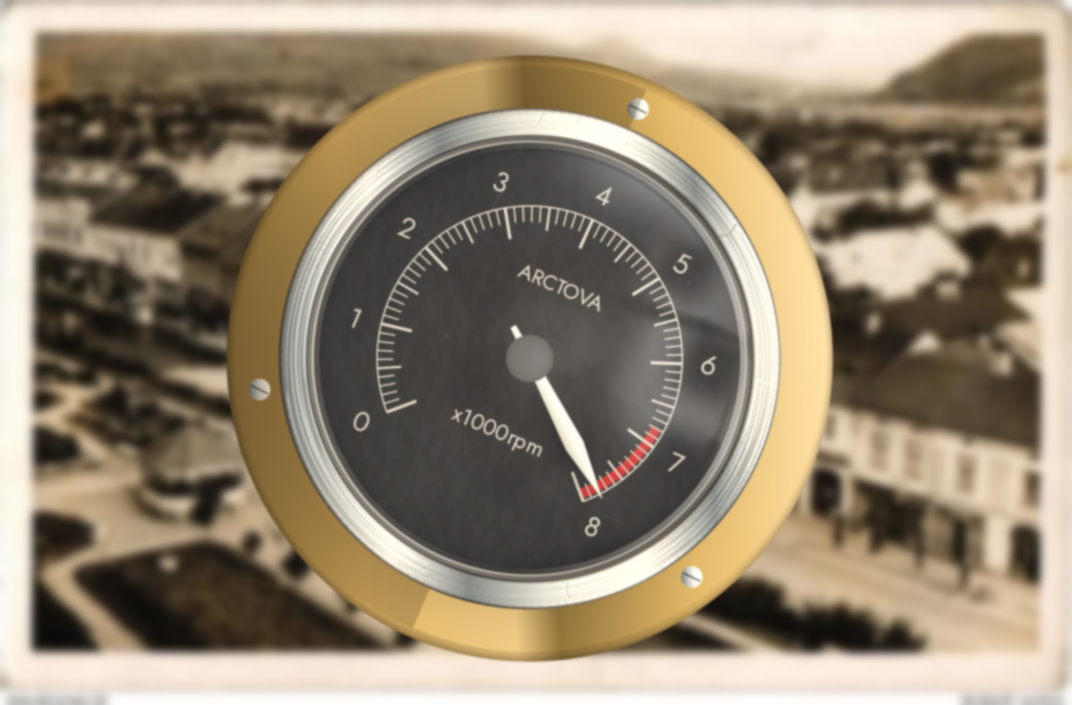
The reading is rpm 7800
